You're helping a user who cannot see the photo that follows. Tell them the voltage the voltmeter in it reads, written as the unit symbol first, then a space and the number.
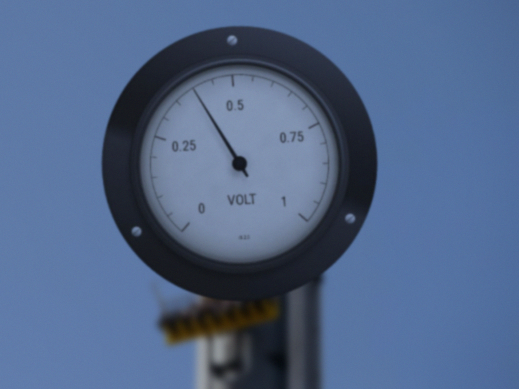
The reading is V 0.4
